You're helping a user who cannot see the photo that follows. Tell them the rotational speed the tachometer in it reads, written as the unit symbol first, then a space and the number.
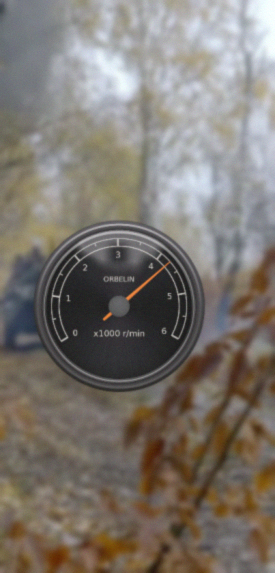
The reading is rpm 4250
